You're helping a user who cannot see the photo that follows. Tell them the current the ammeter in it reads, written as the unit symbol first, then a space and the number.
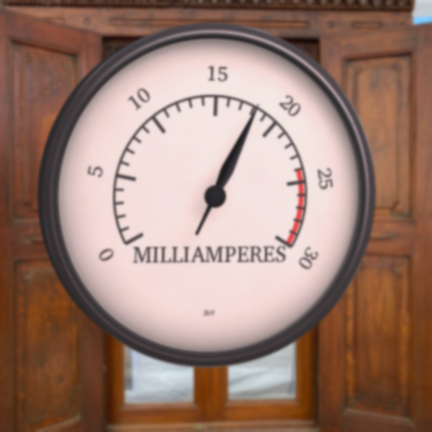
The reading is mA 18
